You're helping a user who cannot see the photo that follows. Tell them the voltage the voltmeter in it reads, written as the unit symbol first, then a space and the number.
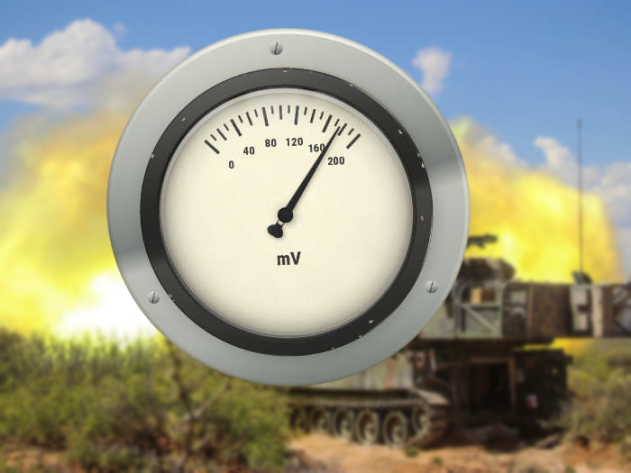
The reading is mV 175
